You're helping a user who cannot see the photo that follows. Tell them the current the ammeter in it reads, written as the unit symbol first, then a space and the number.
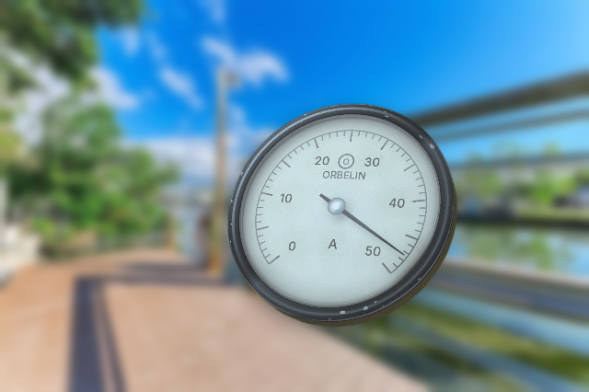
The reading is A 47.5
